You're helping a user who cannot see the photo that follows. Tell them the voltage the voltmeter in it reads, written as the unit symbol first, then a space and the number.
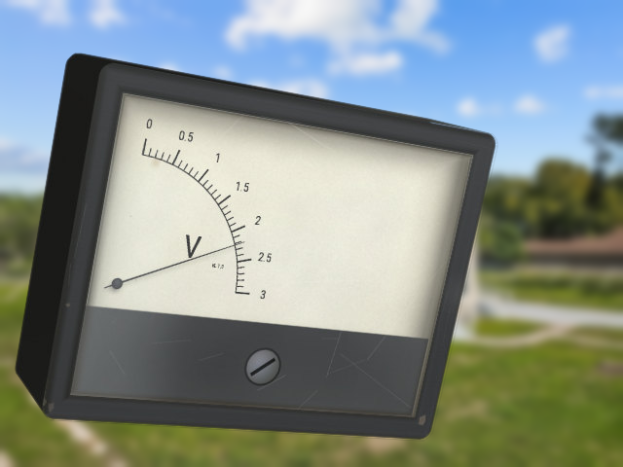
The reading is V 2.2
